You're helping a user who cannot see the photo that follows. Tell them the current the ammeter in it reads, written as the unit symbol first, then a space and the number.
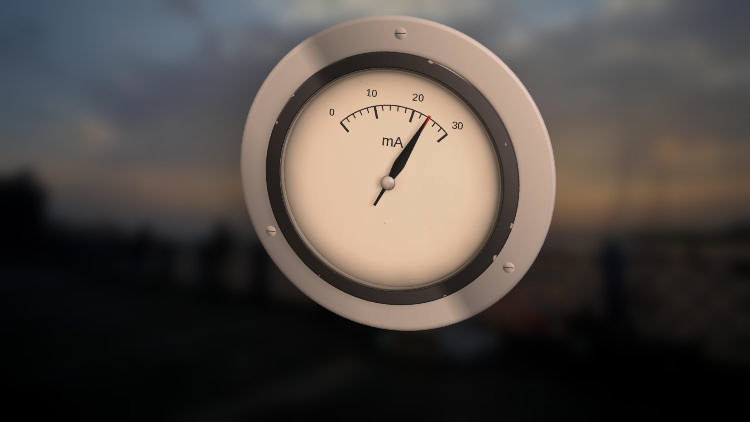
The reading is mA 24
